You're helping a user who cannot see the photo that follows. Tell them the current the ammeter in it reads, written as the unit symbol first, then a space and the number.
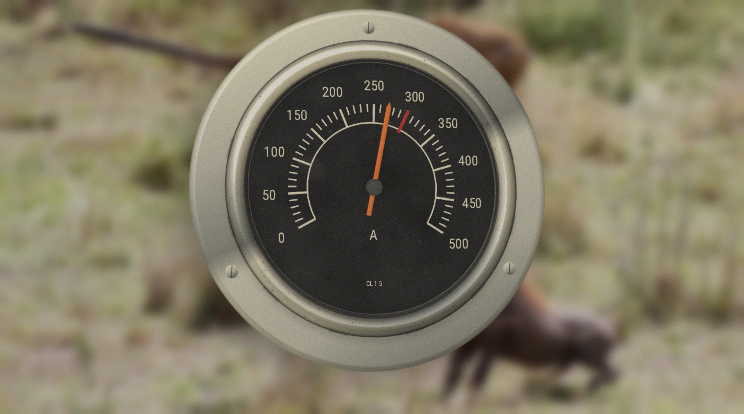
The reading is A 270
